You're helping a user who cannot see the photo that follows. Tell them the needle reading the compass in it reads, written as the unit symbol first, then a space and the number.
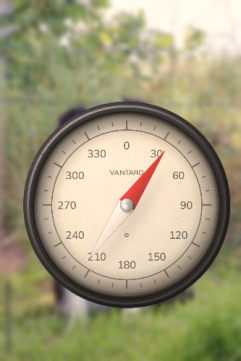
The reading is ° 35
